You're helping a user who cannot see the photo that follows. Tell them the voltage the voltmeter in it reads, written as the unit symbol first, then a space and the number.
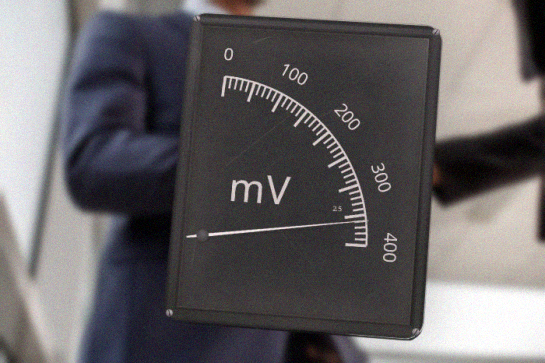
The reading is mV 360
